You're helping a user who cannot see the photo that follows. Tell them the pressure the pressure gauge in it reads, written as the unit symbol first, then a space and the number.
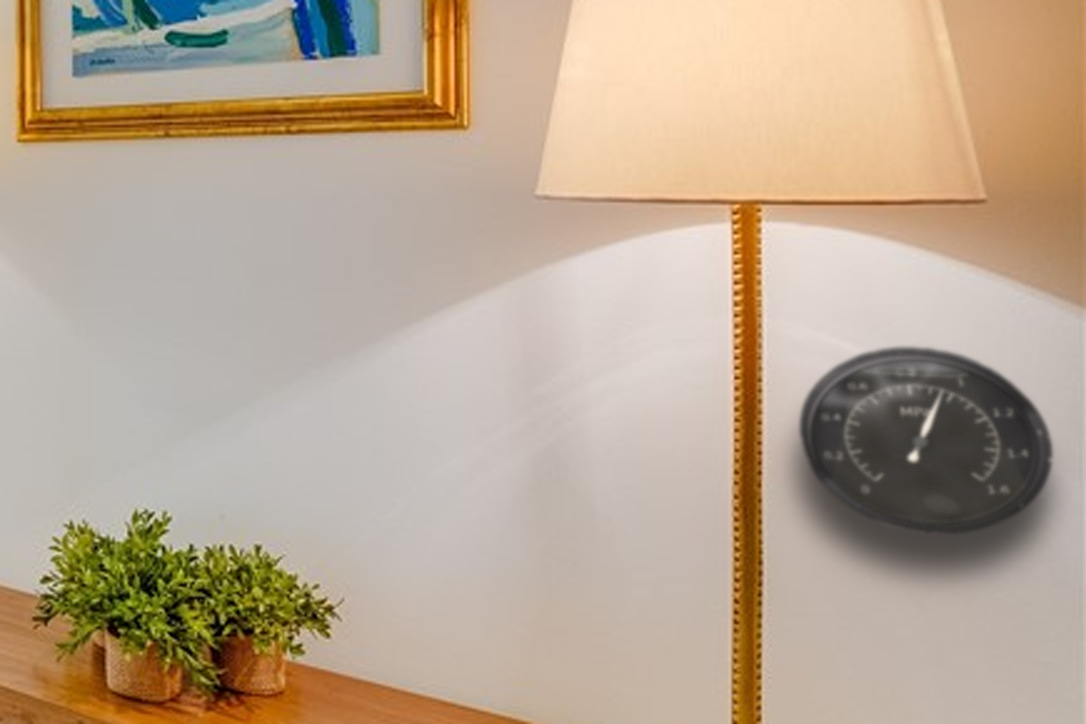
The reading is MPa 0.95
